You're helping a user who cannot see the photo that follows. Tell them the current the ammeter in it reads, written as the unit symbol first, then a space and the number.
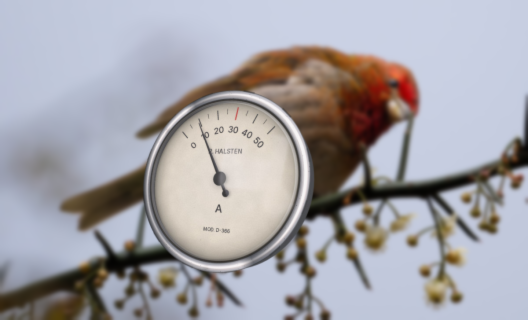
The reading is A 10
